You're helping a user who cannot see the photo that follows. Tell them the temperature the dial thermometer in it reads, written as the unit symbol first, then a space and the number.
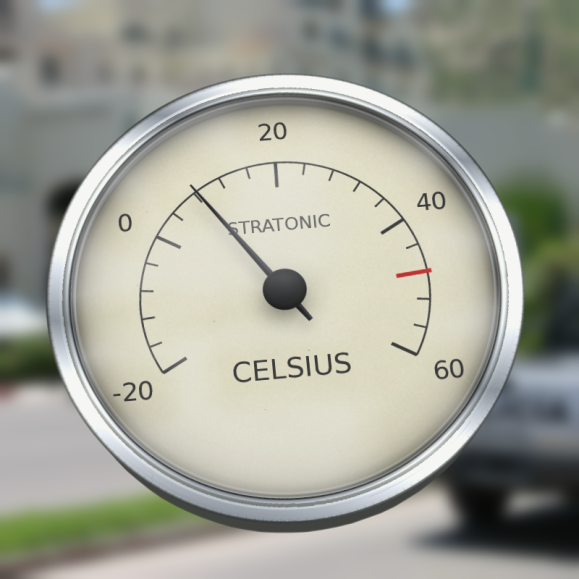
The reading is °C 8
